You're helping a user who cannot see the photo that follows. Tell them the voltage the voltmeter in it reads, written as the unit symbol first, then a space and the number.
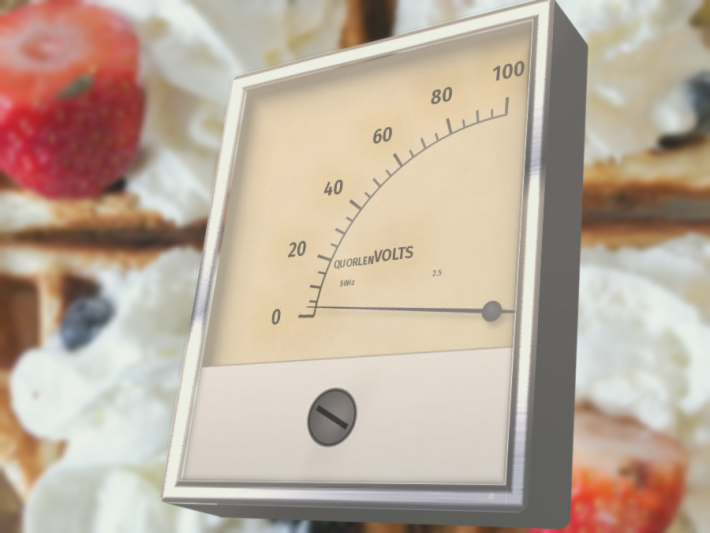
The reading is V 2.5
